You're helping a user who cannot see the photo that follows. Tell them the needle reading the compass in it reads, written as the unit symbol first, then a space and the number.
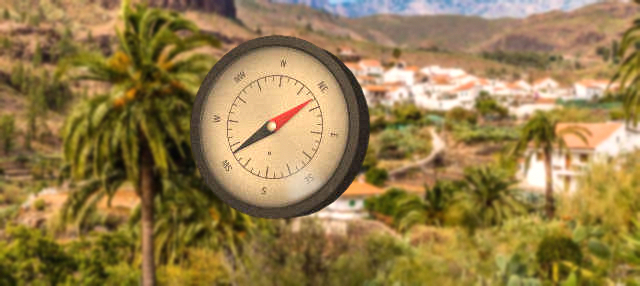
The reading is ° 50
